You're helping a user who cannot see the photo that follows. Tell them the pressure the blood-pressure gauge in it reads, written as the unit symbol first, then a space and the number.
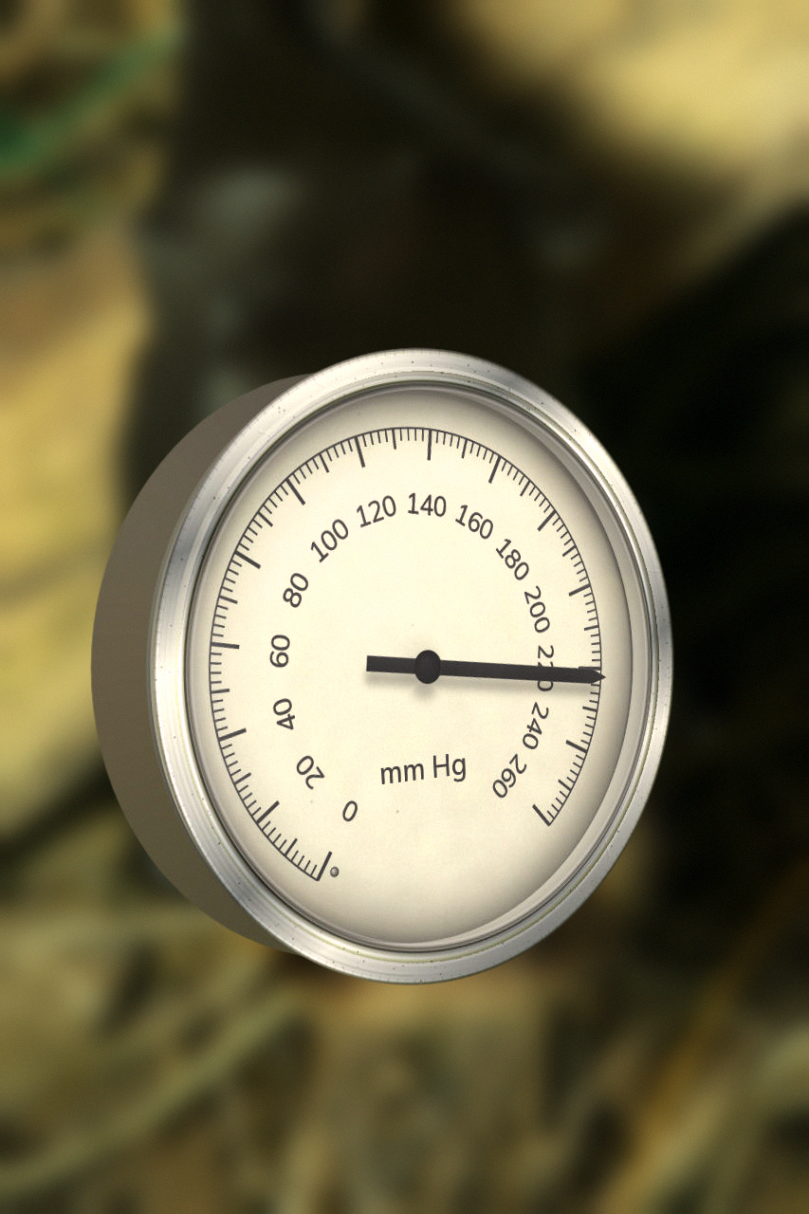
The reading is mmHg 222
